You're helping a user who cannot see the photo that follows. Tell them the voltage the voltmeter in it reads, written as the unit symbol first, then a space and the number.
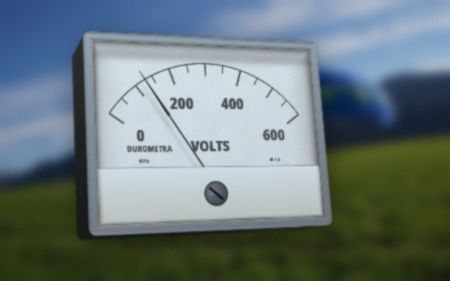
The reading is V 125
